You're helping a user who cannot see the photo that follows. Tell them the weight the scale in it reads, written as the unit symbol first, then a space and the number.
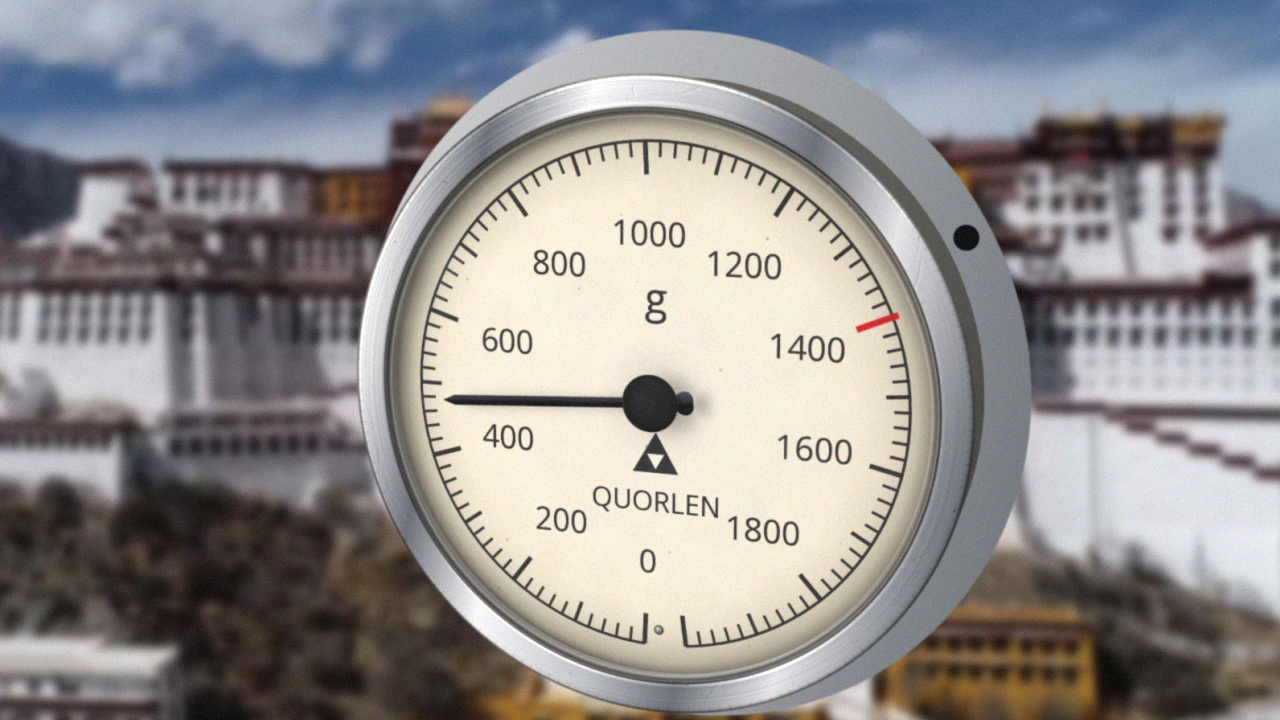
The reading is g 480
